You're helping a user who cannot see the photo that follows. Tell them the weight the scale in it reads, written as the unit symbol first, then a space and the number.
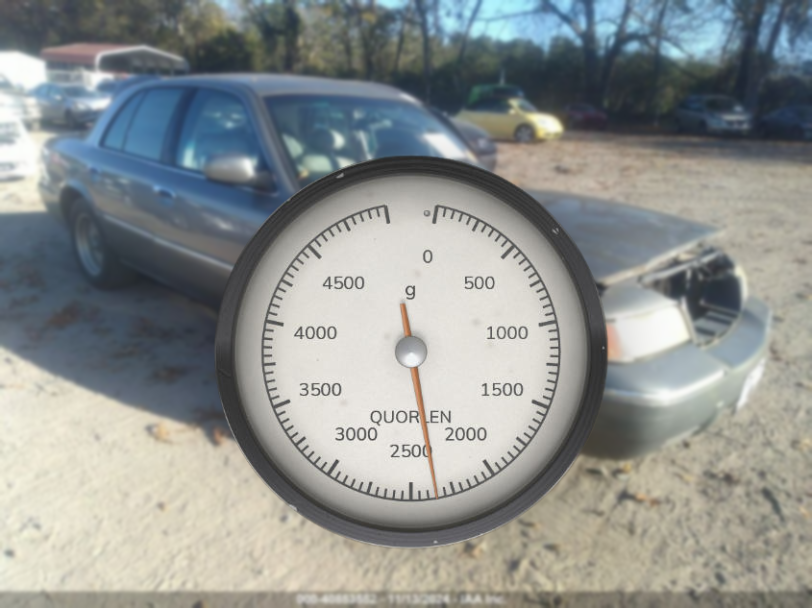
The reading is g 2350
